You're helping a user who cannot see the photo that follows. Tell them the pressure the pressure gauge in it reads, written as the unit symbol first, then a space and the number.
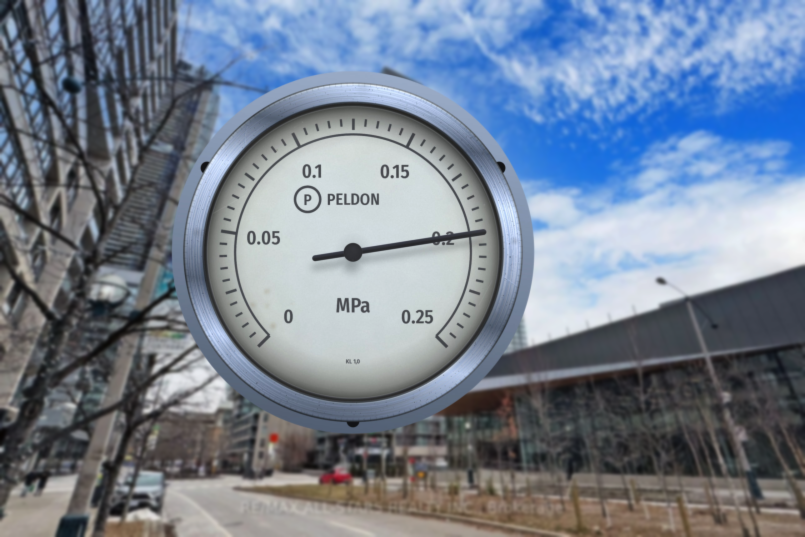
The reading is MPa 0.2
